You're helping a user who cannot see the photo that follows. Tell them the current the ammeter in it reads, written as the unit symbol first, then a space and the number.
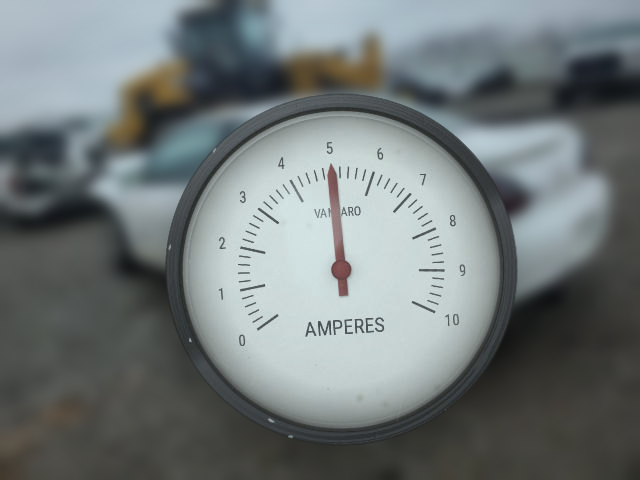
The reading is A 5
